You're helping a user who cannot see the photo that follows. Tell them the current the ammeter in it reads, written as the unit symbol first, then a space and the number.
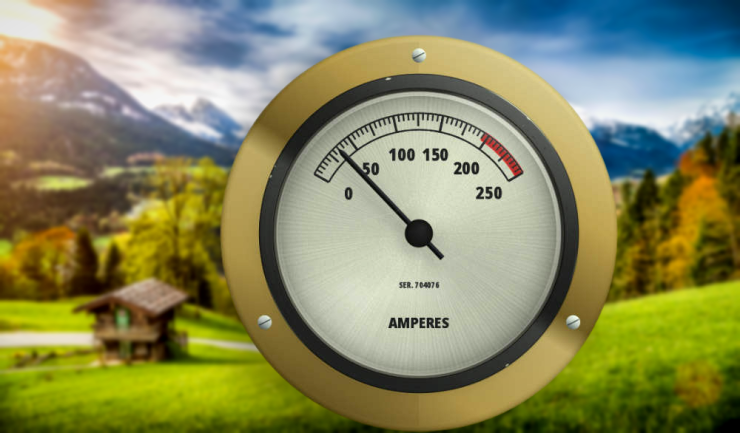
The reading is A 35
